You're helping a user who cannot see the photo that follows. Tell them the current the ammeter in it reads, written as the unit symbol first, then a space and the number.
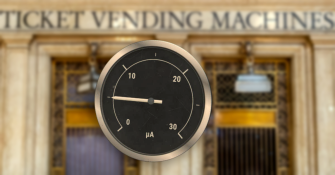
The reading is µA 5
